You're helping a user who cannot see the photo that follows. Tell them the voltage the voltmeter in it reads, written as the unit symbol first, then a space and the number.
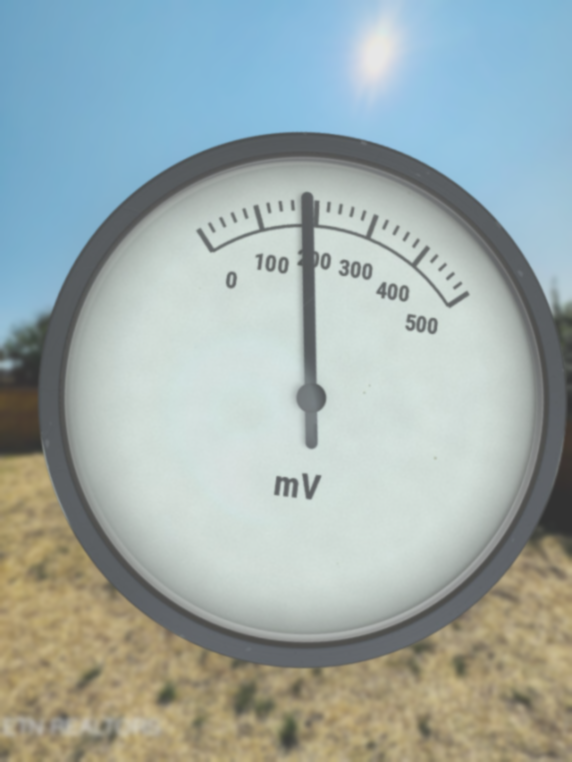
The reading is mV 180
